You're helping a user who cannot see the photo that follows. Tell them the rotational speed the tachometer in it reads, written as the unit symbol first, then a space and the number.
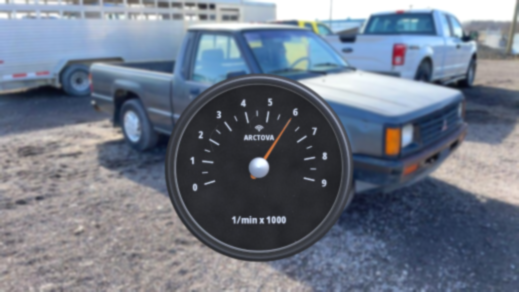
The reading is rpm 6000
